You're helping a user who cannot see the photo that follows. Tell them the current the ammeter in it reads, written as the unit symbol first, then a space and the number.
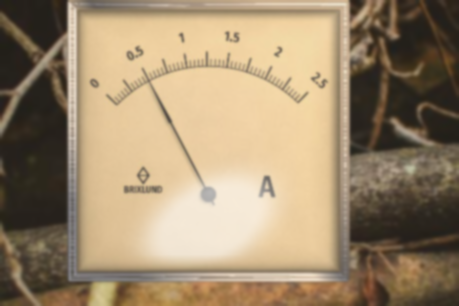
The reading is A 0.5
